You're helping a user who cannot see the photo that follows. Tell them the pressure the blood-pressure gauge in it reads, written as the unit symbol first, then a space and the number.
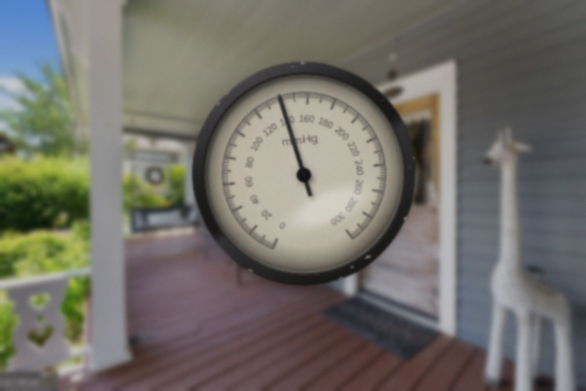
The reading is mmHg 140
